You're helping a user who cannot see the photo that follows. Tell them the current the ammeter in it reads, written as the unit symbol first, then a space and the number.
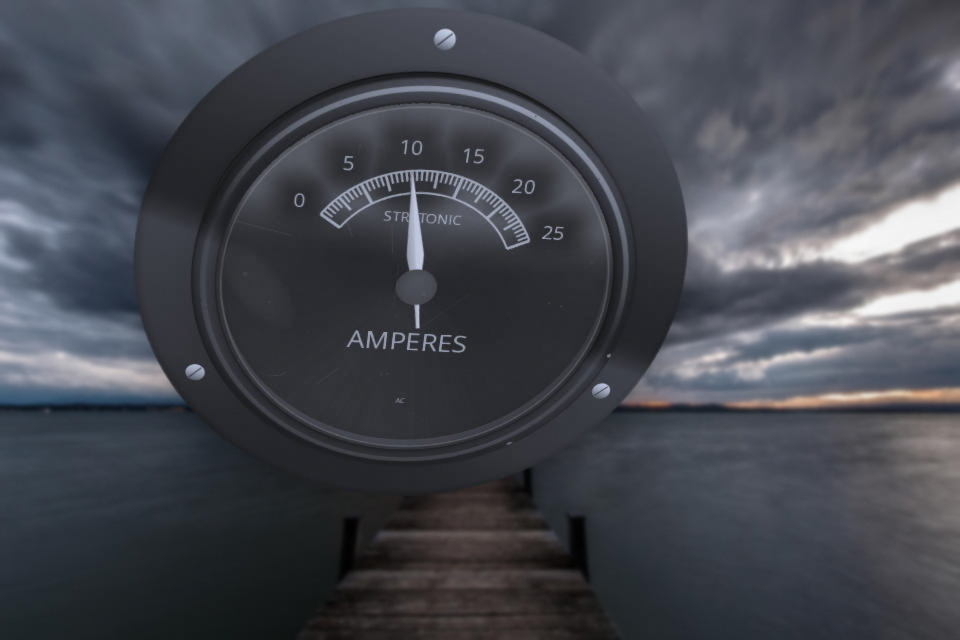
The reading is A 10
